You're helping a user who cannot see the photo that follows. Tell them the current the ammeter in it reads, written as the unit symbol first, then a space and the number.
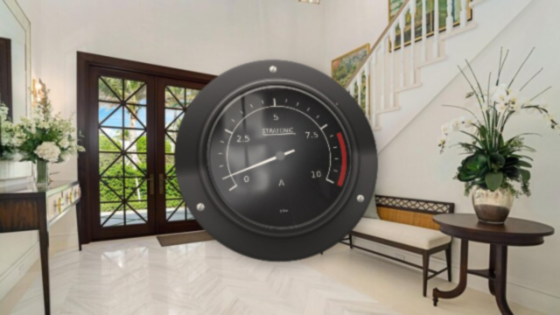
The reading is A 0.5
